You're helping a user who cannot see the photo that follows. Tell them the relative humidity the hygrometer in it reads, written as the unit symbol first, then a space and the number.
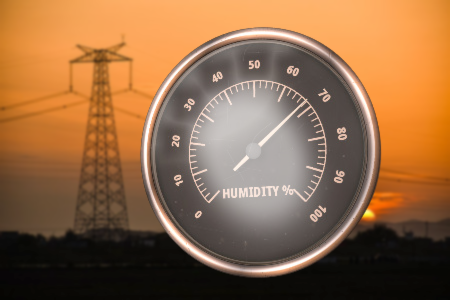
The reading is % 68
